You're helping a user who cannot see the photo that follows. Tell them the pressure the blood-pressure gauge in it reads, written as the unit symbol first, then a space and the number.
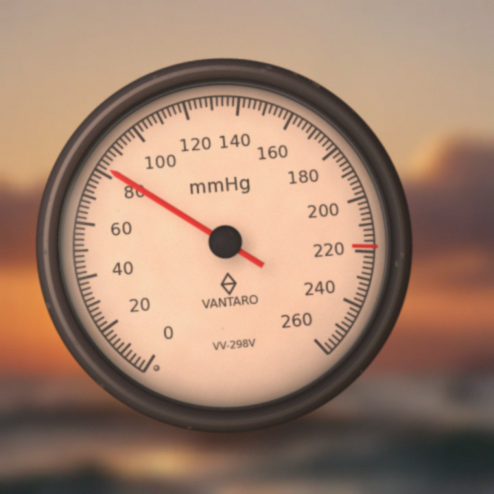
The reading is mmHg 82
